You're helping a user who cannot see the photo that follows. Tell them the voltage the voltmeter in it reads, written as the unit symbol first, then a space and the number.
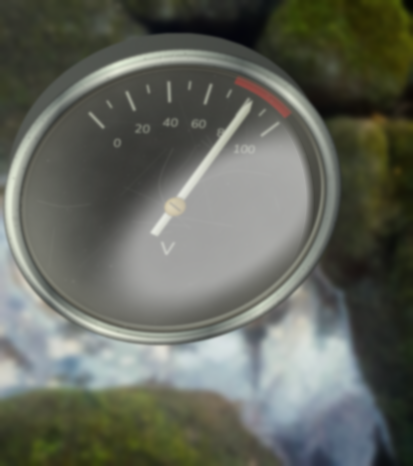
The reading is V 80
